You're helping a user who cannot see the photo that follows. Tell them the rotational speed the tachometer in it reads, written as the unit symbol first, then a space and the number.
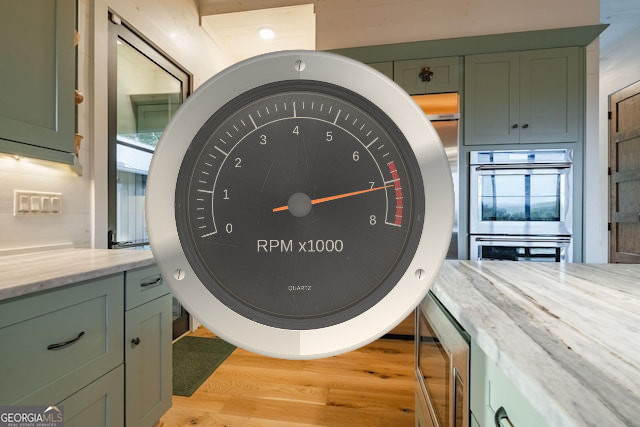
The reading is rpm 7100
